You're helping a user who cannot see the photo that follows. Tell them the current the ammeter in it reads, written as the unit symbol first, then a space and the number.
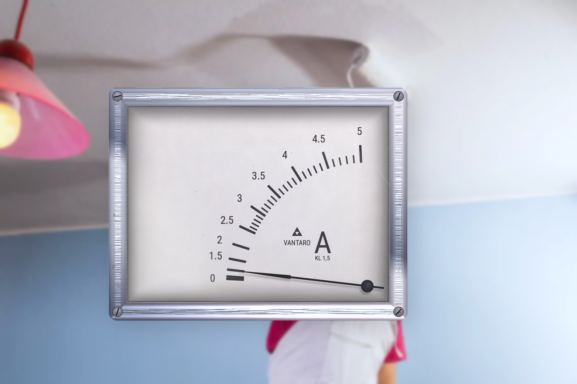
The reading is A 1
